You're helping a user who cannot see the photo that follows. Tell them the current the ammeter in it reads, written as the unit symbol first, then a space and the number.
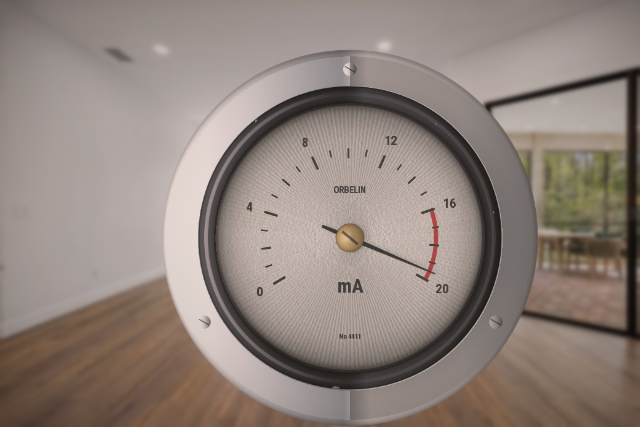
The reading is mA 19.5
